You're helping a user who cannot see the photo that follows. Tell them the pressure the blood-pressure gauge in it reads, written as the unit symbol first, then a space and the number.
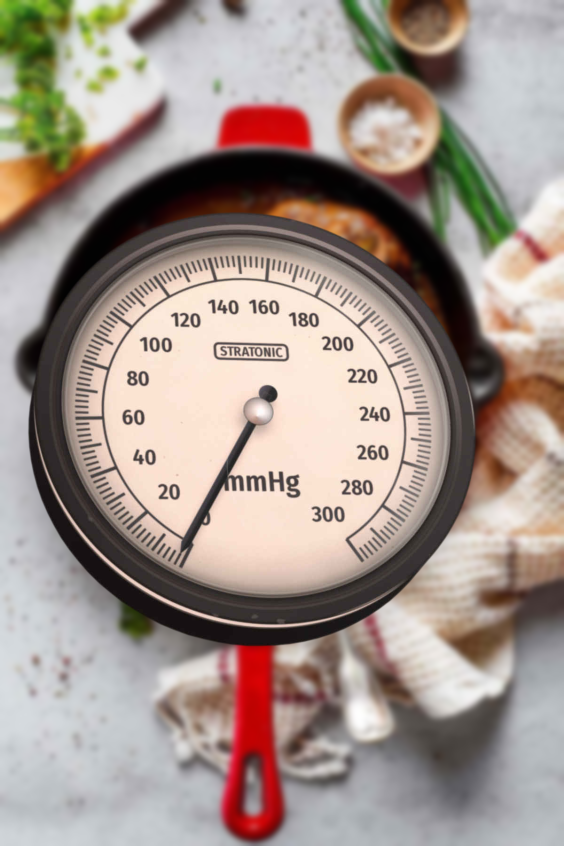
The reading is mmHg 2
